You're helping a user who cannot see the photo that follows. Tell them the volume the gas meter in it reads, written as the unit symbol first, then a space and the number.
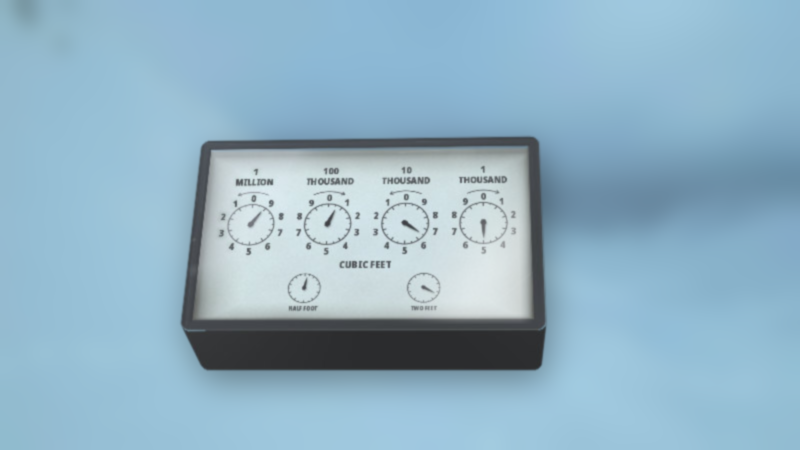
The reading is ft³ 906500
